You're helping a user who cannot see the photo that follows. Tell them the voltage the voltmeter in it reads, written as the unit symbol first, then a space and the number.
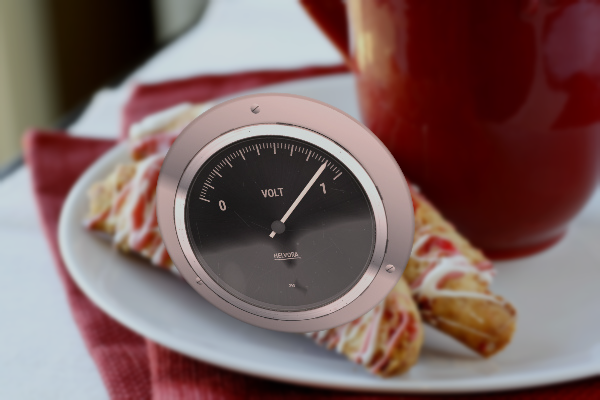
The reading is V 0.9
